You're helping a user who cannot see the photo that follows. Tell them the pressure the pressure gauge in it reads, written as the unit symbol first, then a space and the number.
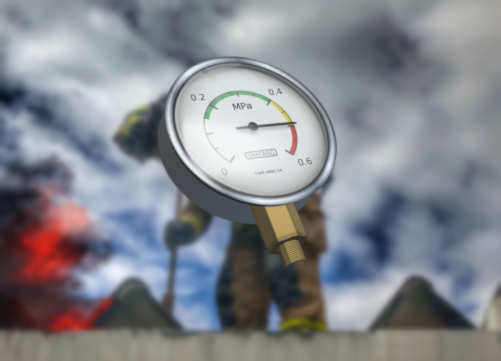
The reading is MPa 0.5
